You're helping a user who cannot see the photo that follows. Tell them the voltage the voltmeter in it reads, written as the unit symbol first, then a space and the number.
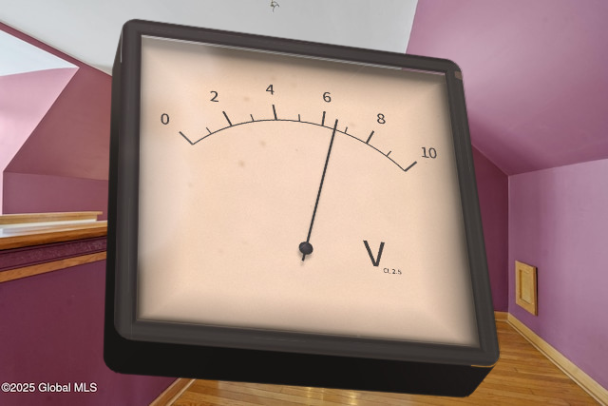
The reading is V 6.5
